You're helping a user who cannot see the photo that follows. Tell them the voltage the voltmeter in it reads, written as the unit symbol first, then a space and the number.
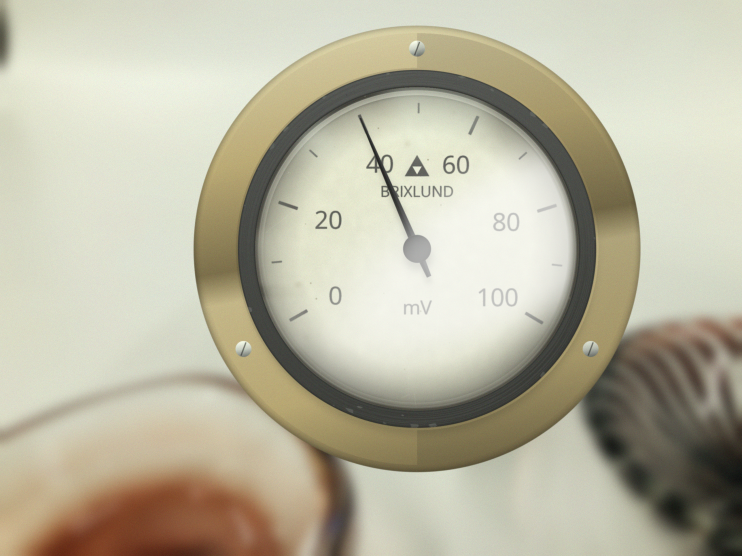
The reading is mV 40
